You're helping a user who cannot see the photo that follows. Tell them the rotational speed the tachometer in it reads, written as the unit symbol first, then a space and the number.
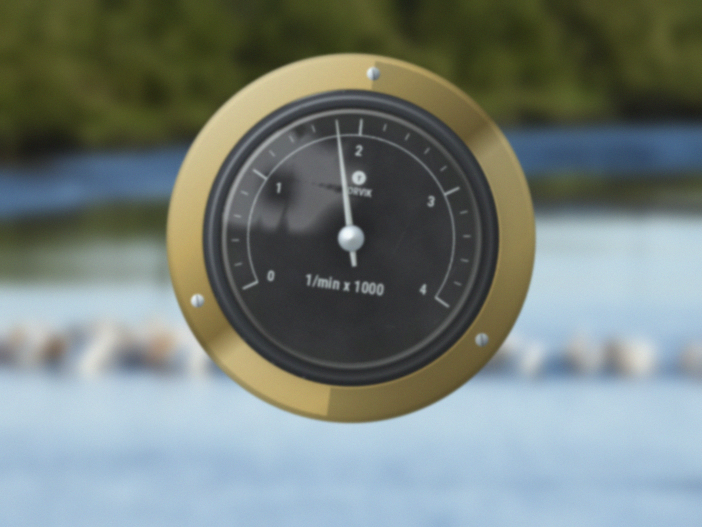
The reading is rpm 1800
